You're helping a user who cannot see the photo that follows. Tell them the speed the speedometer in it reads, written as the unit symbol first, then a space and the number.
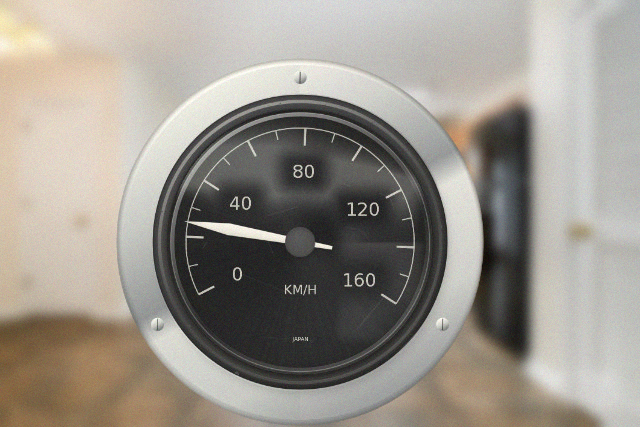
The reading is km/h 25
